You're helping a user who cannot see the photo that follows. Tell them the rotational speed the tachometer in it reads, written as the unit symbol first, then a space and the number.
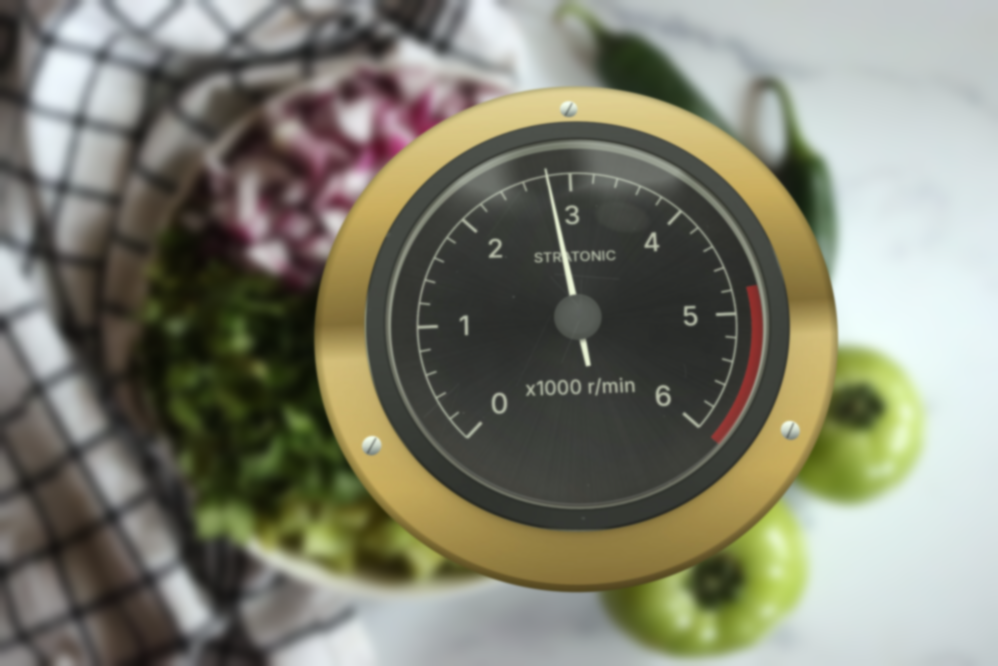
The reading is rpm 2800
